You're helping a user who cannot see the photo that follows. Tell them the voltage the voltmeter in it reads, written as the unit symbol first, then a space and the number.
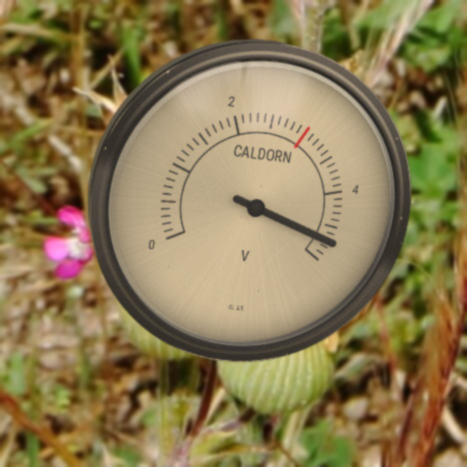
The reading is V 4.7
